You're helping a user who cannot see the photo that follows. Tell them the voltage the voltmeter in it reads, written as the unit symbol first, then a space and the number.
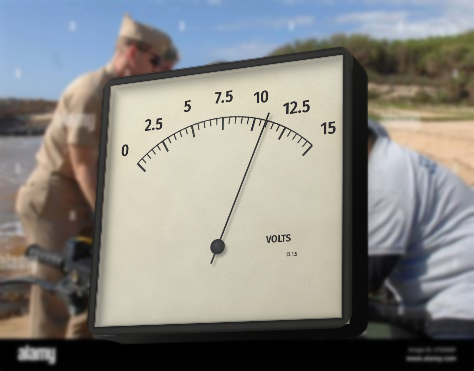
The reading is V 11
